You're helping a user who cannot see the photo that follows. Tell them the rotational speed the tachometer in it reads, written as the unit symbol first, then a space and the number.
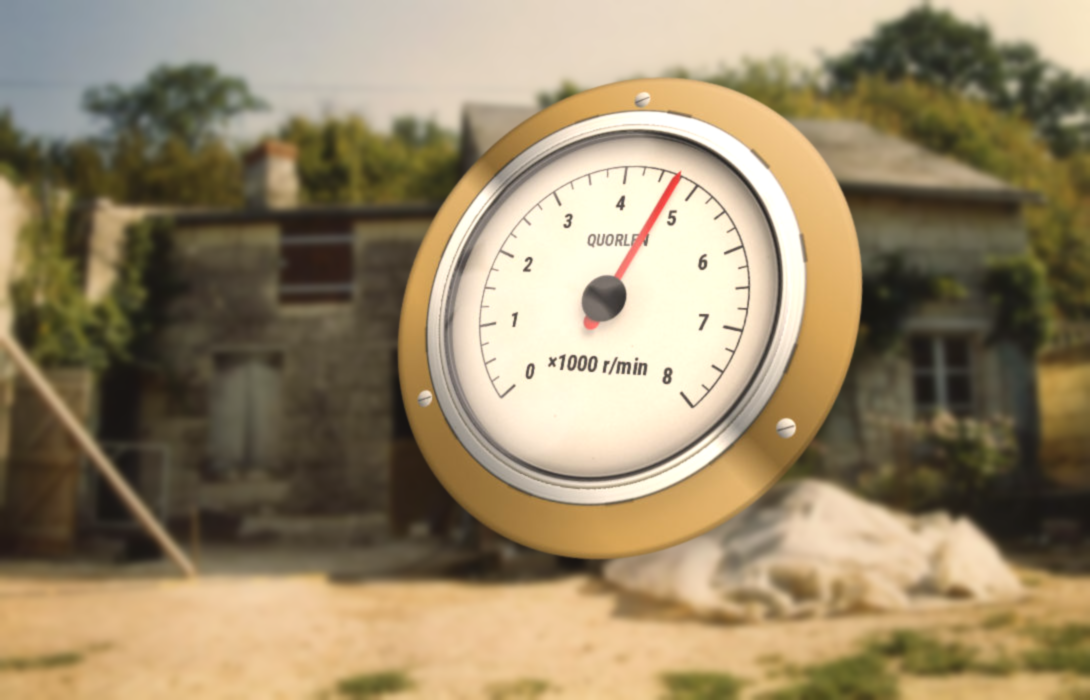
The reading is rpm 4750
